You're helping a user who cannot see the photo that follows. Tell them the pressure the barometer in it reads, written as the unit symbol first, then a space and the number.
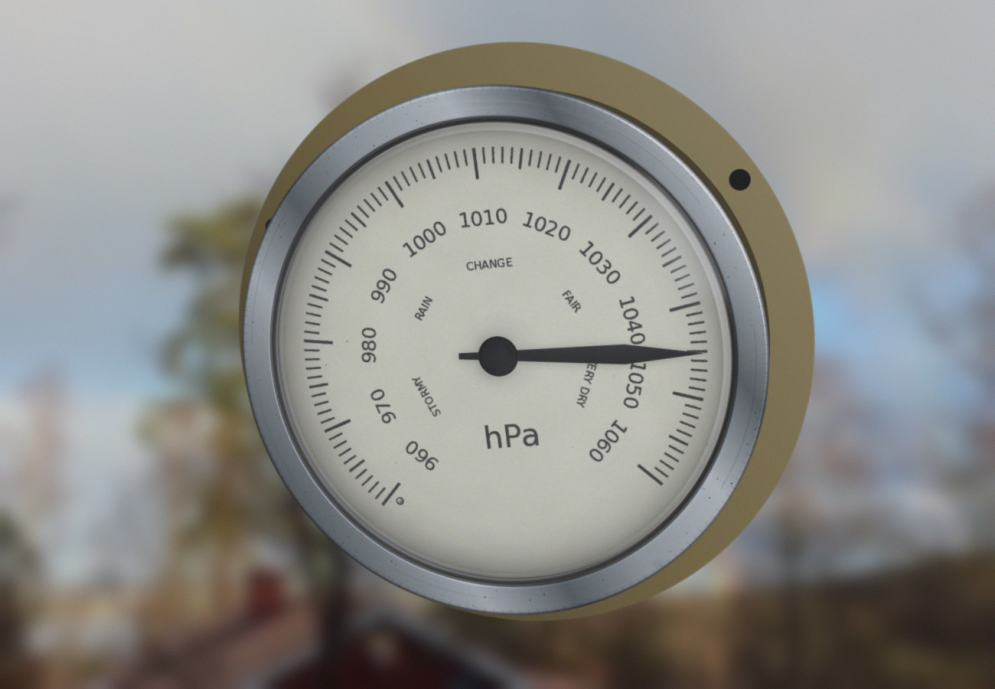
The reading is hPa 1045
